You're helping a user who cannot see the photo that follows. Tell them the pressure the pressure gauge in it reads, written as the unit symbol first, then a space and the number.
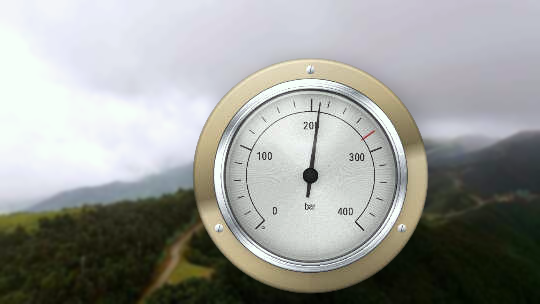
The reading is bar 210
